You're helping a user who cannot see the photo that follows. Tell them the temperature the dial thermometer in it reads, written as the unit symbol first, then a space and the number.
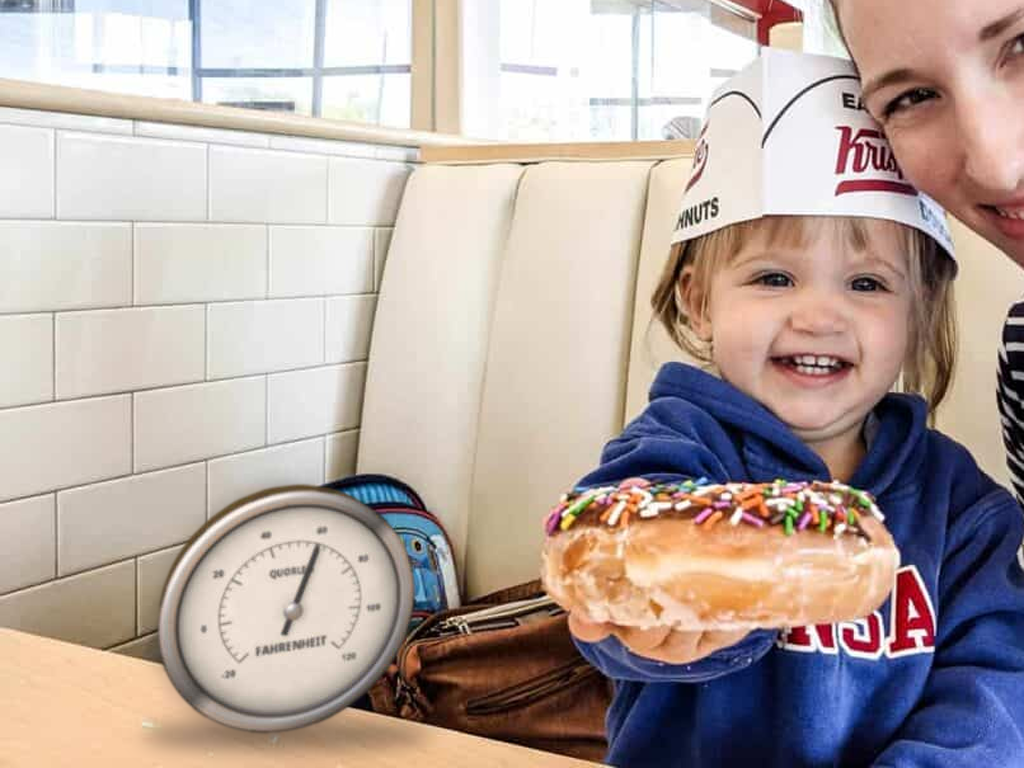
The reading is °F 60
